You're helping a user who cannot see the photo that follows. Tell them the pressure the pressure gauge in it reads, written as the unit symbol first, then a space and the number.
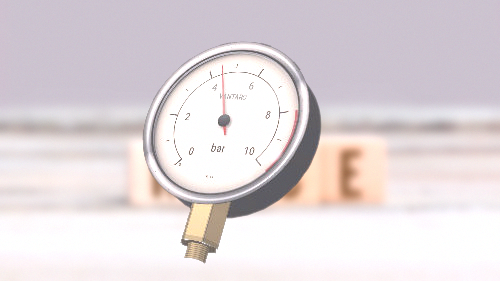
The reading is bar 4.5
